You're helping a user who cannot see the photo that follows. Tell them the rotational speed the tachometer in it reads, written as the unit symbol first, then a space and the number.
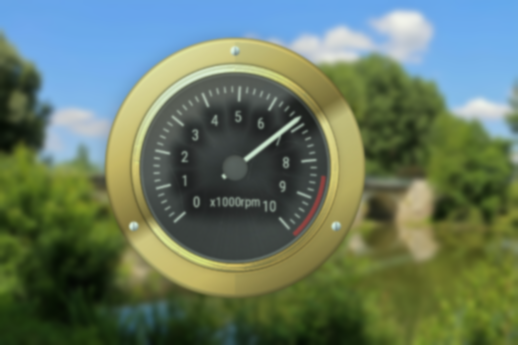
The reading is rpm 6800
